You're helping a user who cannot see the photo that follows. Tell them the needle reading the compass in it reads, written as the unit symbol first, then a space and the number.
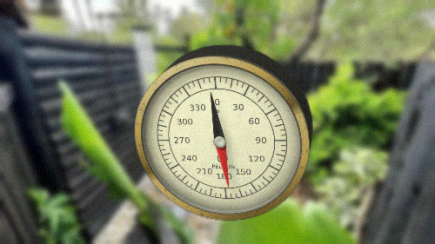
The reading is ° 175
